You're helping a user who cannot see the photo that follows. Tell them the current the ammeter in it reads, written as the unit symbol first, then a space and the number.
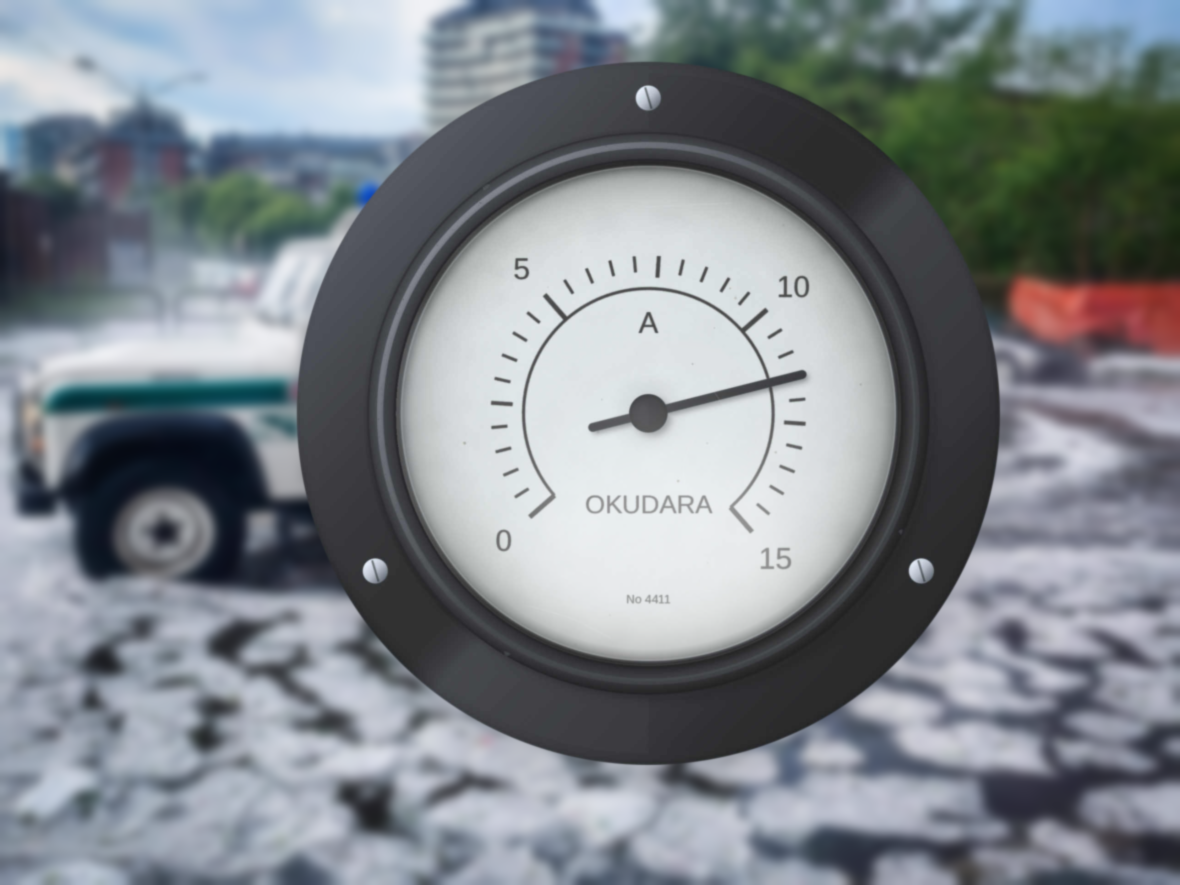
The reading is A 11.5
